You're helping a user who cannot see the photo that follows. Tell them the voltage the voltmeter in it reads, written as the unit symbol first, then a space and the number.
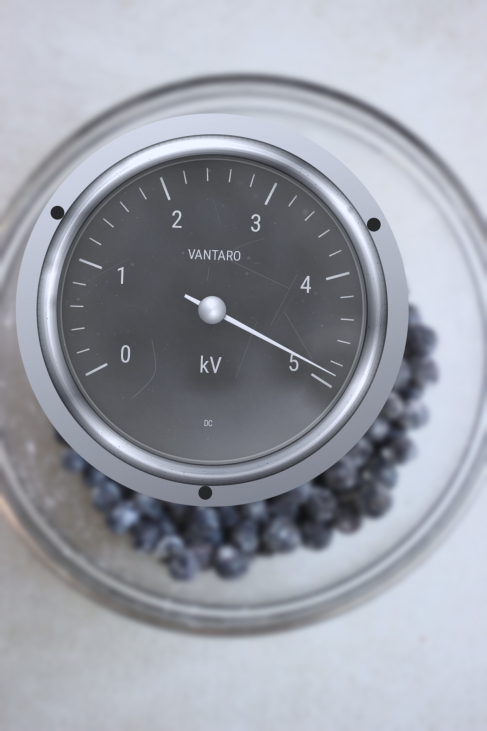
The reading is kV 4.9
